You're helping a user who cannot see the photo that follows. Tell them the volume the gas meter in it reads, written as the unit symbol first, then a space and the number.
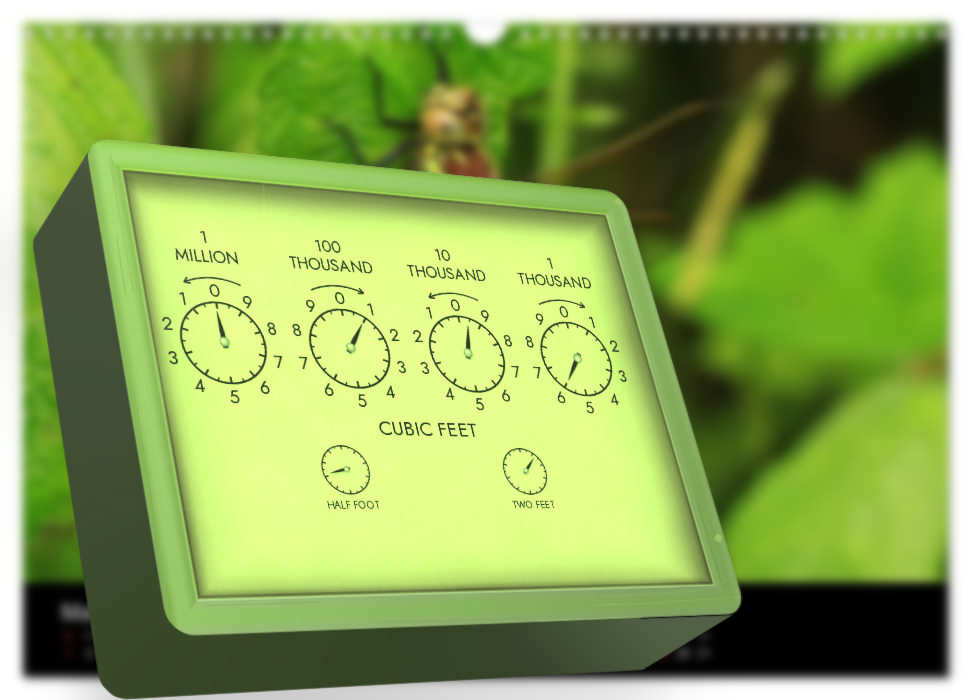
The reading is ft³ 9600
